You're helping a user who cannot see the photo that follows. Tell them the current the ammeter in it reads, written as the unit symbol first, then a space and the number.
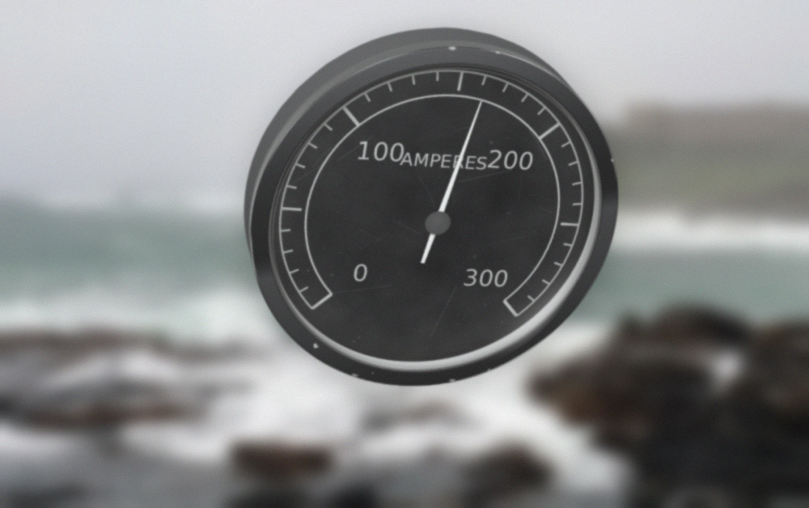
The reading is A 160
